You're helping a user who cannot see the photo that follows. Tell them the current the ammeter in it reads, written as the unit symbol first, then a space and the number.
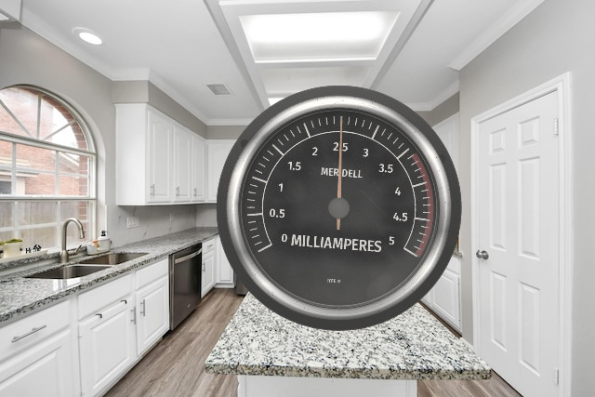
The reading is mA 2.5
